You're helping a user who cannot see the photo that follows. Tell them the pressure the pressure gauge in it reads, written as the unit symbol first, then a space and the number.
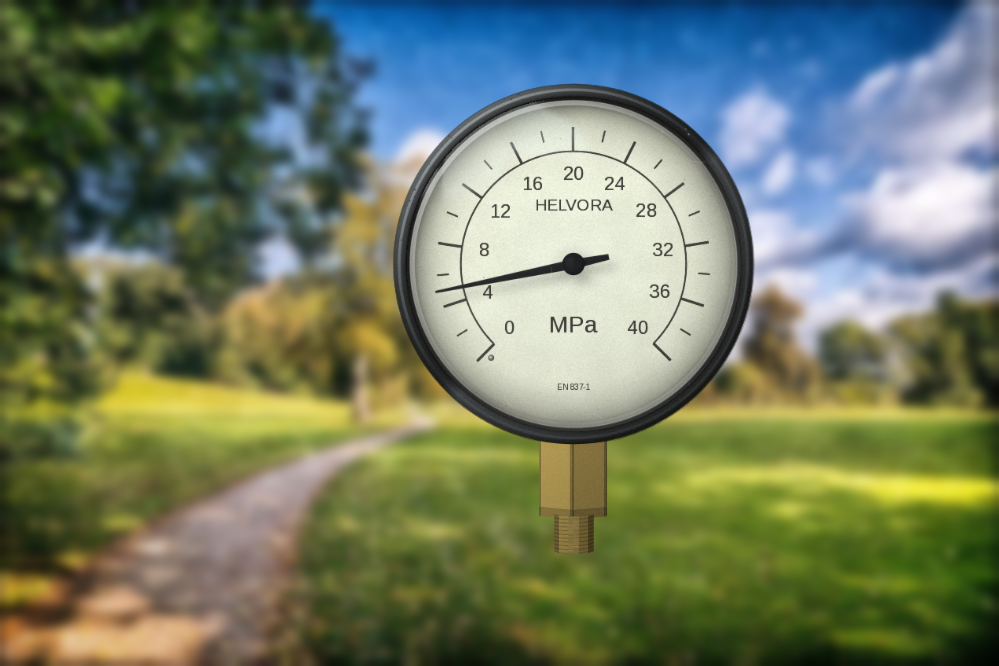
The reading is MPa 5
